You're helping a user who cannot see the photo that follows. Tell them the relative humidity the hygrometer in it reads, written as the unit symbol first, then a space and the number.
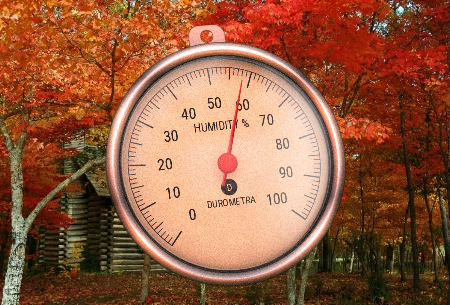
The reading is % 58
